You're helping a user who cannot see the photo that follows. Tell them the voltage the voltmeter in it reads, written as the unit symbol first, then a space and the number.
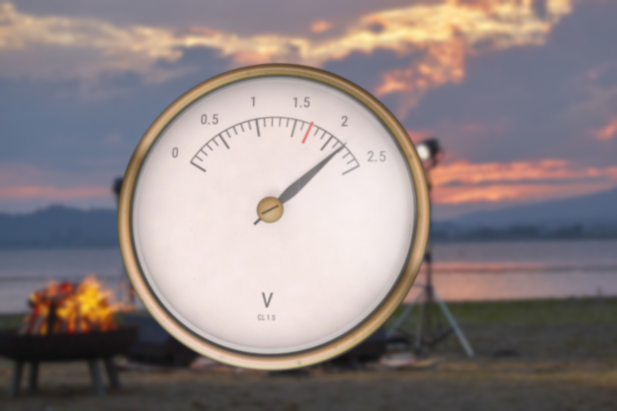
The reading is V 2.2
